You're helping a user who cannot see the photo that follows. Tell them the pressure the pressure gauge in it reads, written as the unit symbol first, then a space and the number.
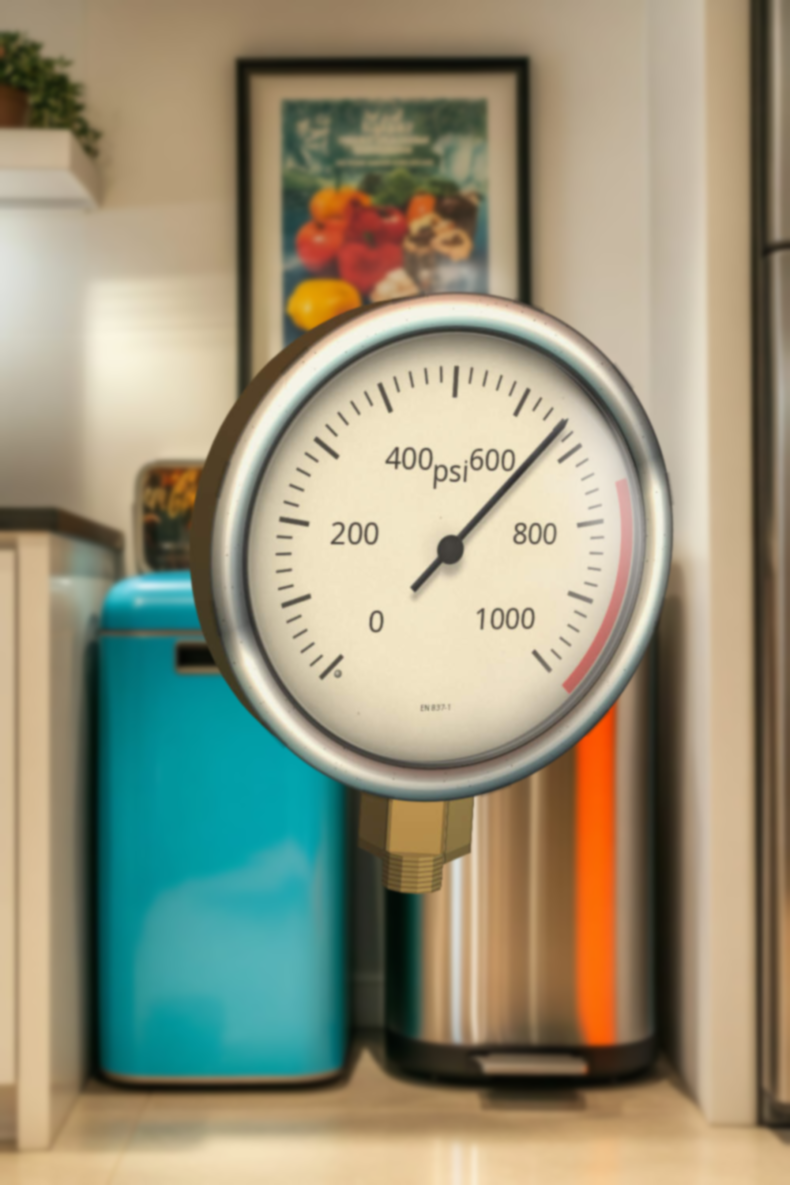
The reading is psi 660
